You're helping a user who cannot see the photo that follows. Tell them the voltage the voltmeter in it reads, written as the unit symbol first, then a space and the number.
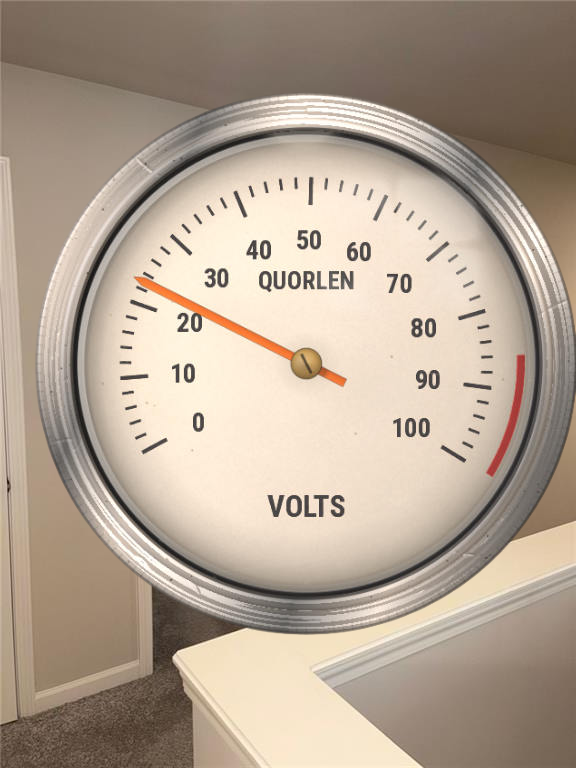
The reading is V 23
